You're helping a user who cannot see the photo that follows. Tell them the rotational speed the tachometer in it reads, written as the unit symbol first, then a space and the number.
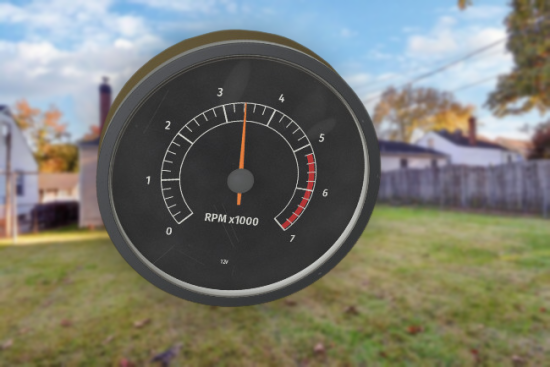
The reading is rpm 3400
